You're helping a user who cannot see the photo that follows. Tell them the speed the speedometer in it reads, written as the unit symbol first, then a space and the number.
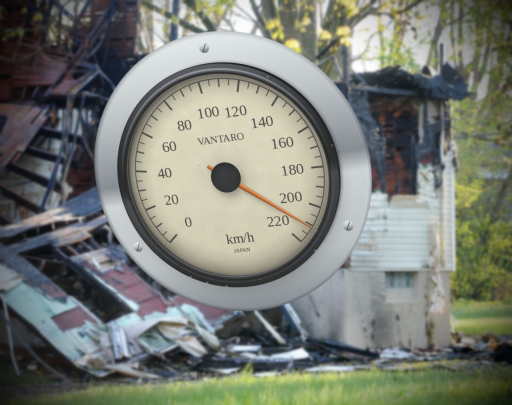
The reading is km/h 210
